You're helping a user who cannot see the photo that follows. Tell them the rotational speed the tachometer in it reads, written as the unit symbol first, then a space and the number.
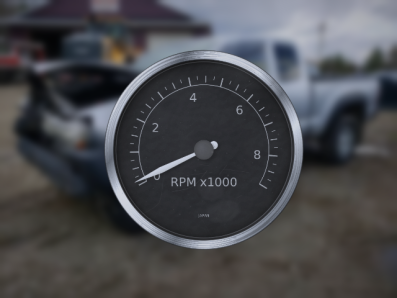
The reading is rpm 125
